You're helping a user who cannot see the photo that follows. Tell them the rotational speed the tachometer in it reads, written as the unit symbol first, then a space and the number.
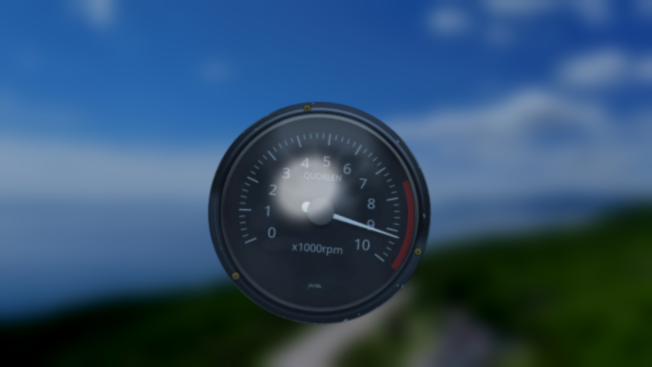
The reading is rpm 9200
